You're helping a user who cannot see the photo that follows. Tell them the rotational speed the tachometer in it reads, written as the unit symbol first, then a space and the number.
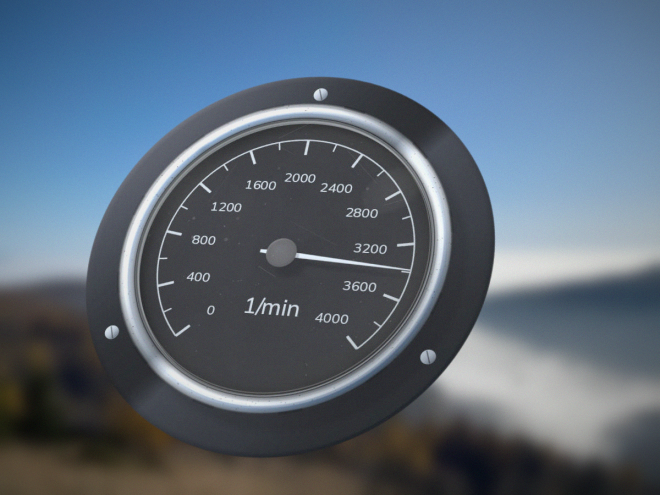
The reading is rpm 3400
